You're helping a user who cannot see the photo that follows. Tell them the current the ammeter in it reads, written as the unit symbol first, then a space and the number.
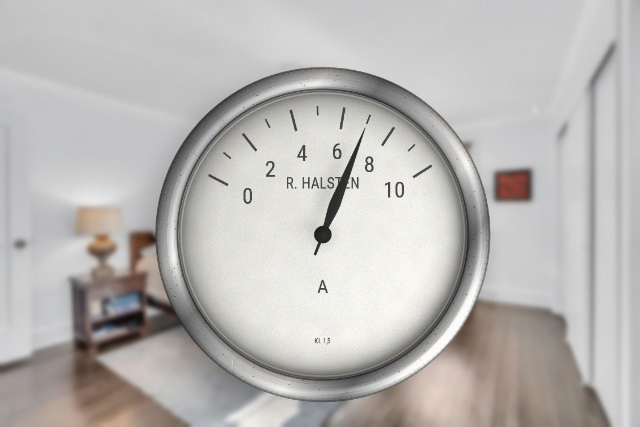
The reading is A 7
